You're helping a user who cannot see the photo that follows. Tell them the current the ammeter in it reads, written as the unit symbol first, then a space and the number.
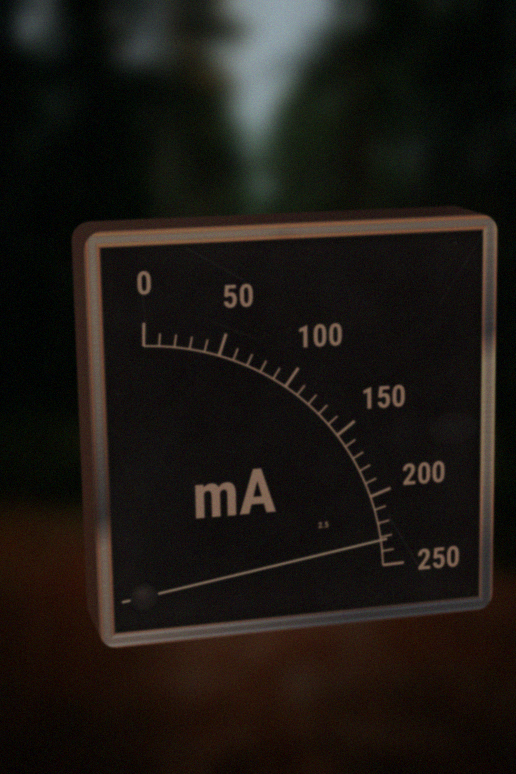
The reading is mA 230
